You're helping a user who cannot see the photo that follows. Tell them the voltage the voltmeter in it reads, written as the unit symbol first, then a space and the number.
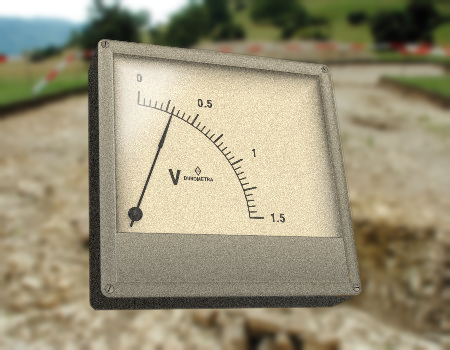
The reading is V 0.3
